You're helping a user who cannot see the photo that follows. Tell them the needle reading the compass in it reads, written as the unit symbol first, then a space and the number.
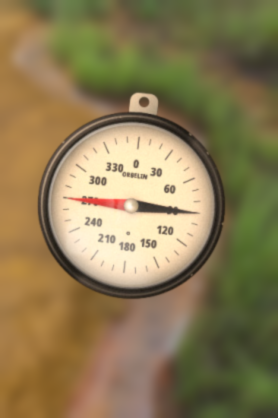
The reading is ° 270
